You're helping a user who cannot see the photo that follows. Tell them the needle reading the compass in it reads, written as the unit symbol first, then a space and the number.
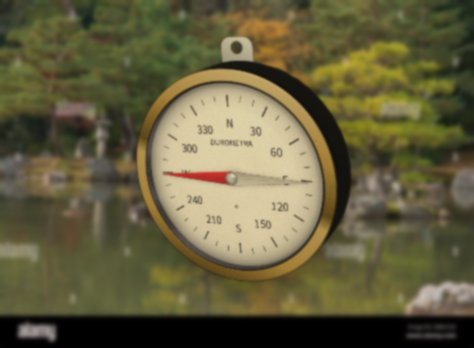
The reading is ° 270
